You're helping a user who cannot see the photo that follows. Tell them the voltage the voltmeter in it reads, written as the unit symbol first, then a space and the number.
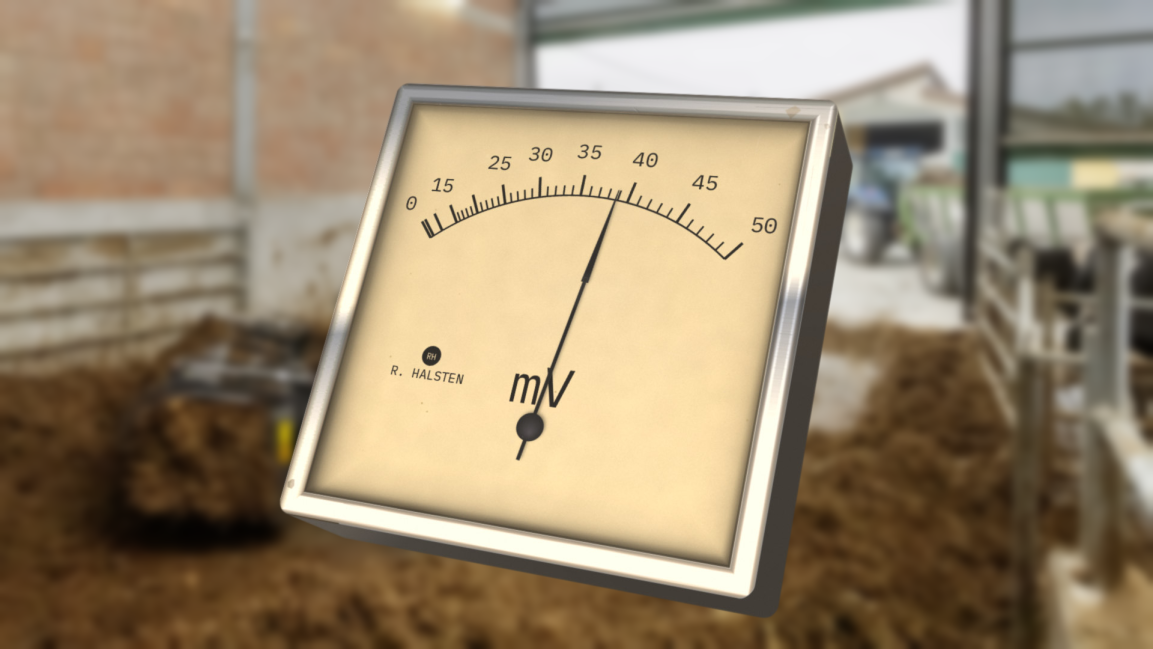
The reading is mV 39
